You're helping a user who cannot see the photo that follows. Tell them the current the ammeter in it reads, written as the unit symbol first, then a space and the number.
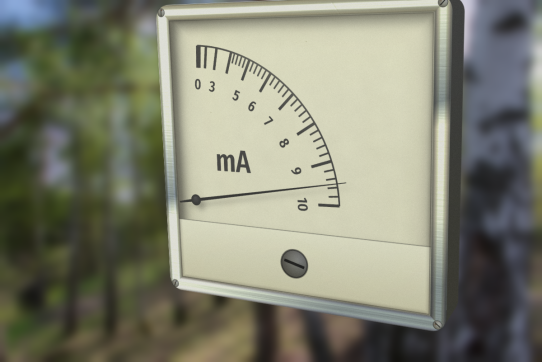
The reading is mA 9.5
